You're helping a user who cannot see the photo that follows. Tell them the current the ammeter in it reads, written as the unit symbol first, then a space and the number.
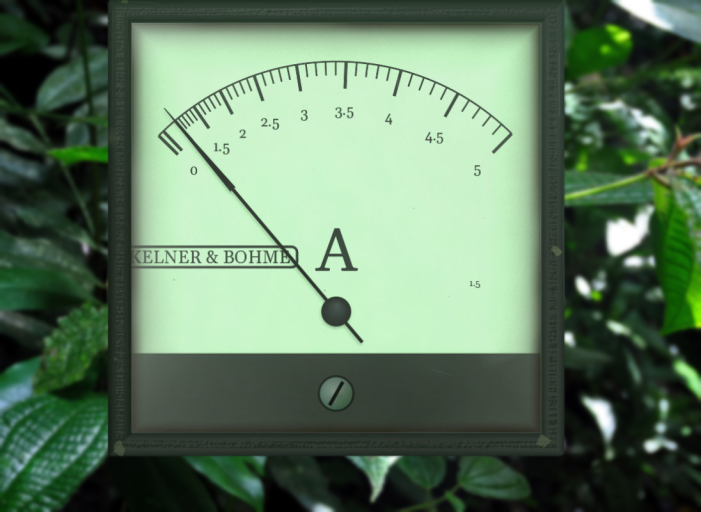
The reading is A 1
